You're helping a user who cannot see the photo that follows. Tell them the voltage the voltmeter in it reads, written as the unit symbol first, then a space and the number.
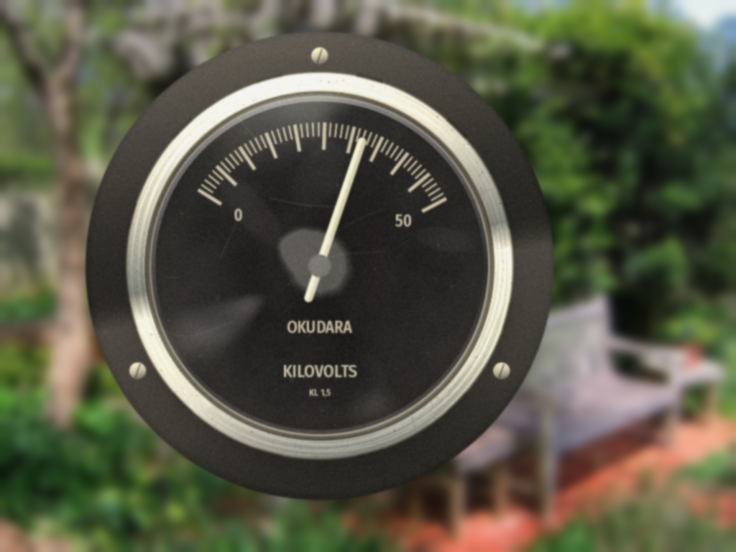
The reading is kV 32
